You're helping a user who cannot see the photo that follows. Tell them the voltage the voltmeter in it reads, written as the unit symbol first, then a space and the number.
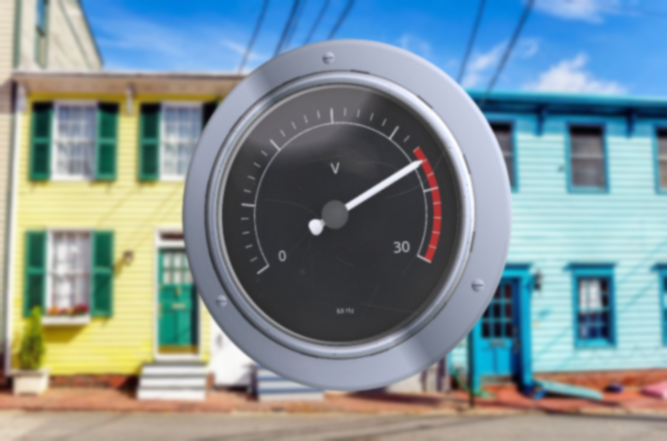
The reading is V 23
